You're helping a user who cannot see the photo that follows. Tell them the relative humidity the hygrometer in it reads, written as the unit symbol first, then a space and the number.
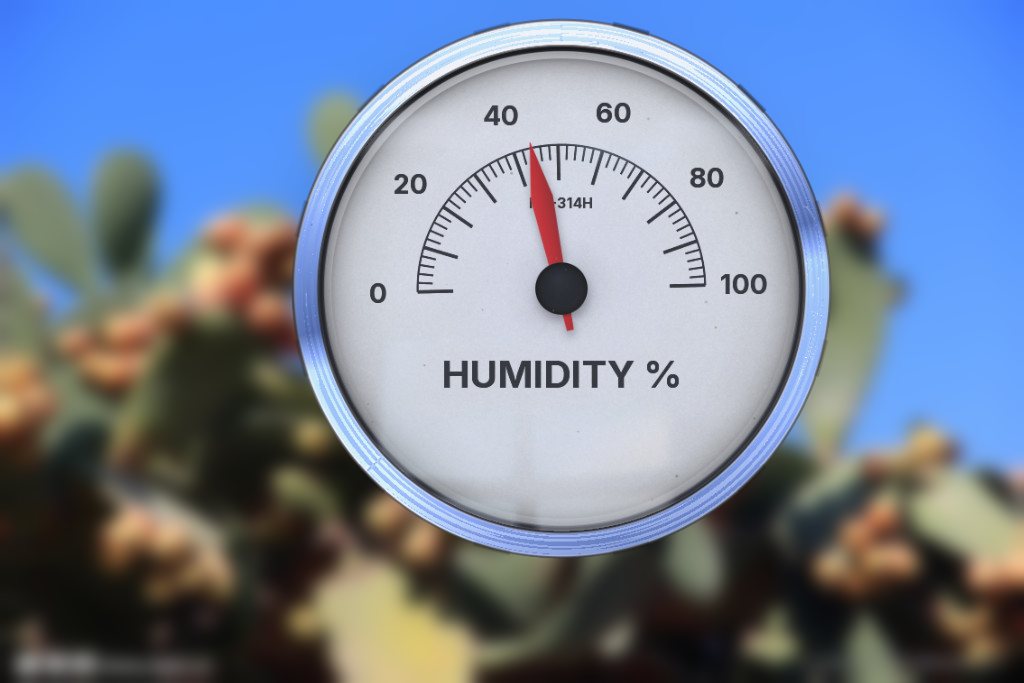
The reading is % 44
